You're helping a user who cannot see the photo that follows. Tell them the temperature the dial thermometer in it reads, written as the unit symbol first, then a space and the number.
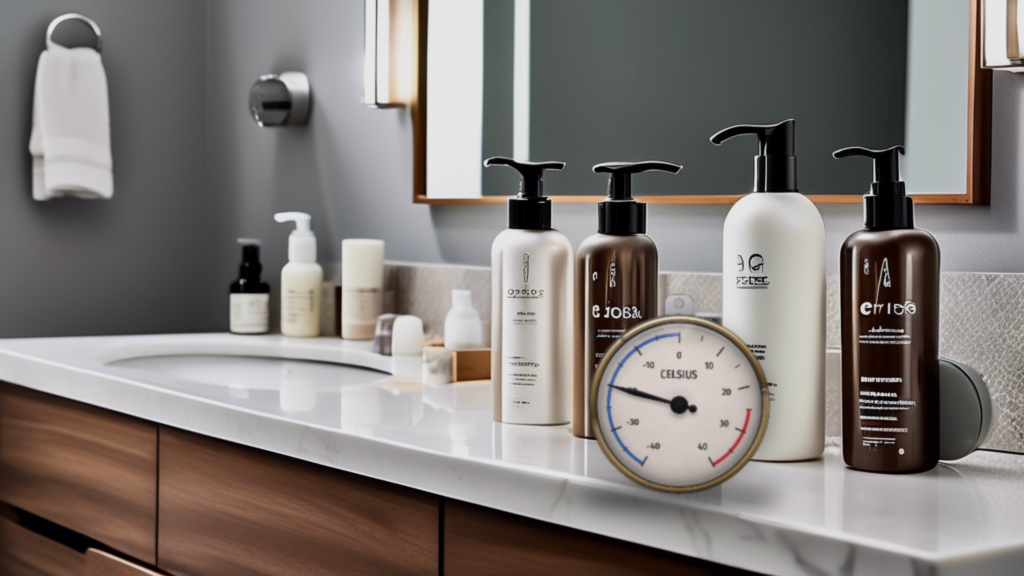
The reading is °C -20
